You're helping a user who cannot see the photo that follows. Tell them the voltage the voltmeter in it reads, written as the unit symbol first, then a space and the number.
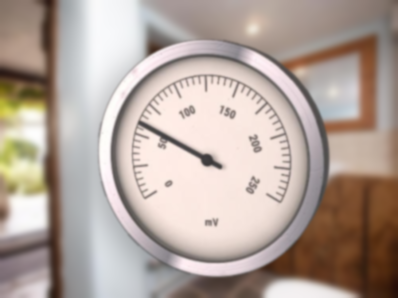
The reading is mV 60
